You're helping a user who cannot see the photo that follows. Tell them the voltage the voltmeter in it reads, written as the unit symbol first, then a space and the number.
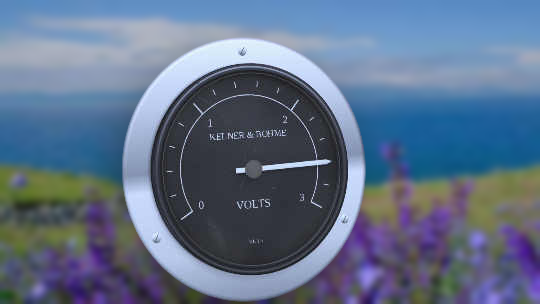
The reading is V 2.6
